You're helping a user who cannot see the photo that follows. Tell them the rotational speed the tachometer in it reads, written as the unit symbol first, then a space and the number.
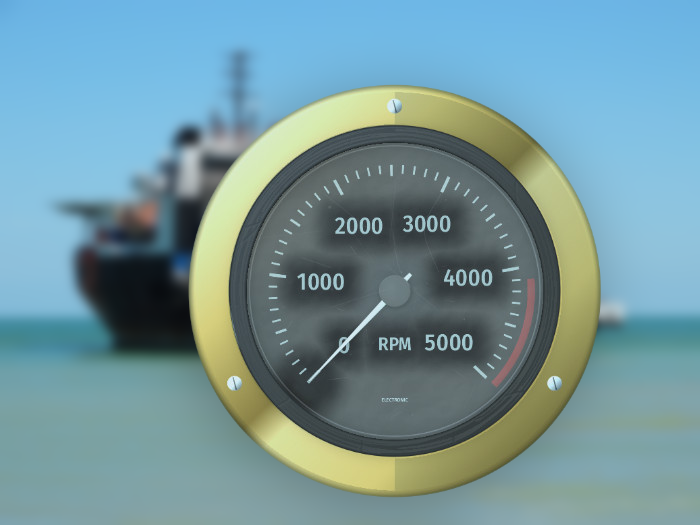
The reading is rpm 0
